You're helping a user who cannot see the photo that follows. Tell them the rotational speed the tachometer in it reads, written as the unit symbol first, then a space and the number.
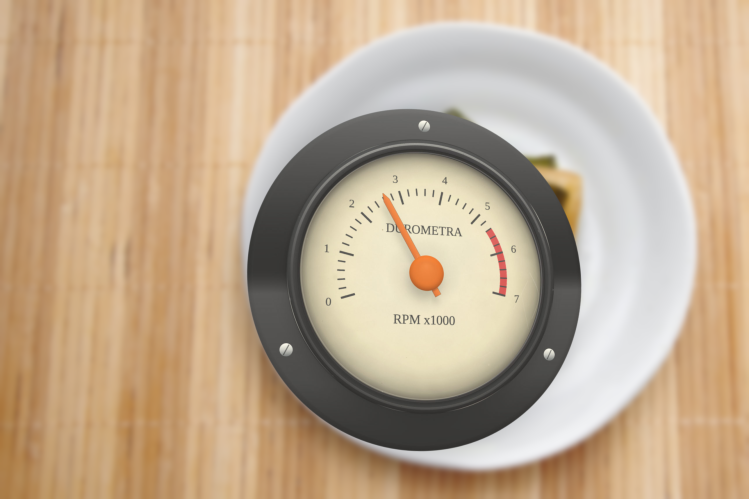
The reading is rpm 2600
